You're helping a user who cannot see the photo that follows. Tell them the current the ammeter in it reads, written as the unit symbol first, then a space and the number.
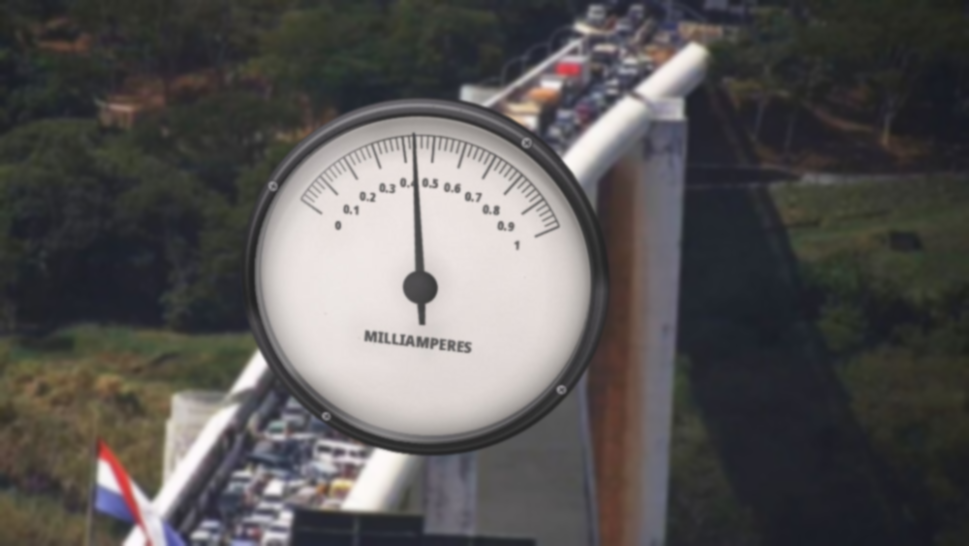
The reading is mA 0.44
